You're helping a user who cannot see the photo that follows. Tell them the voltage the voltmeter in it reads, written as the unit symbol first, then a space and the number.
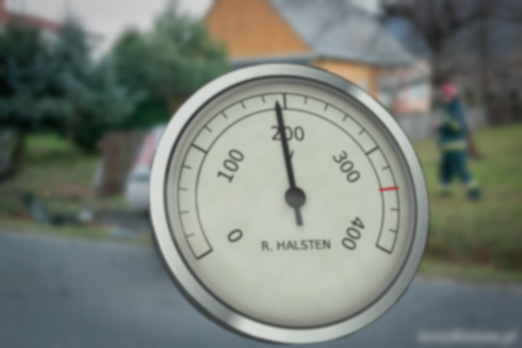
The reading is V 190
